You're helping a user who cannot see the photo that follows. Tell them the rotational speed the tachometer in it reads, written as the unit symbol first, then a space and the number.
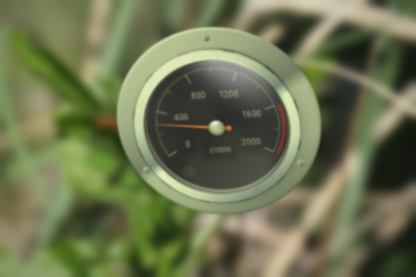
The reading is rpm 300
